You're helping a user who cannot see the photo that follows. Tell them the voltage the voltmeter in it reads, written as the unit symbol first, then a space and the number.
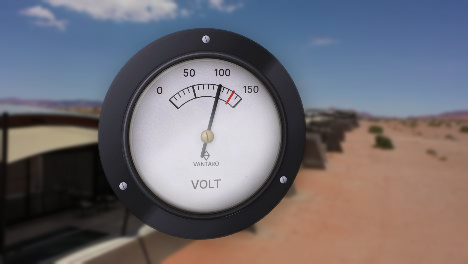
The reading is V 100
